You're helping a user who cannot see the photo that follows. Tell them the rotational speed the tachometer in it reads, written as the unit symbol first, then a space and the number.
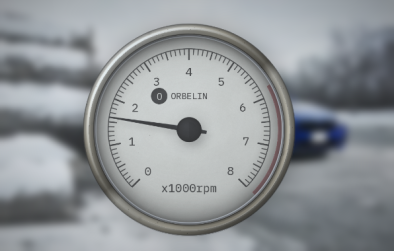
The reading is rpm 1600
